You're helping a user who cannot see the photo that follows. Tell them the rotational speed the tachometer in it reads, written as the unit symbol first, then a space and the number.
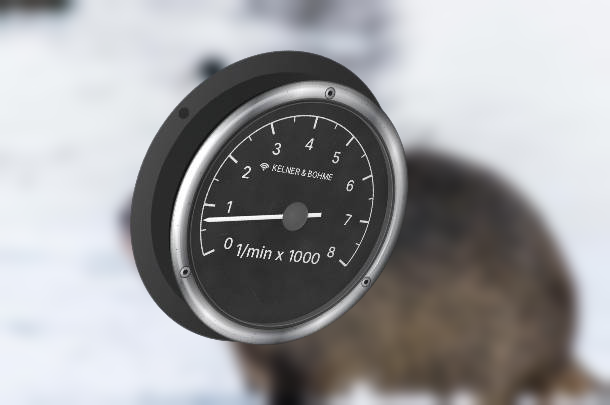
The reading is rpm 750
